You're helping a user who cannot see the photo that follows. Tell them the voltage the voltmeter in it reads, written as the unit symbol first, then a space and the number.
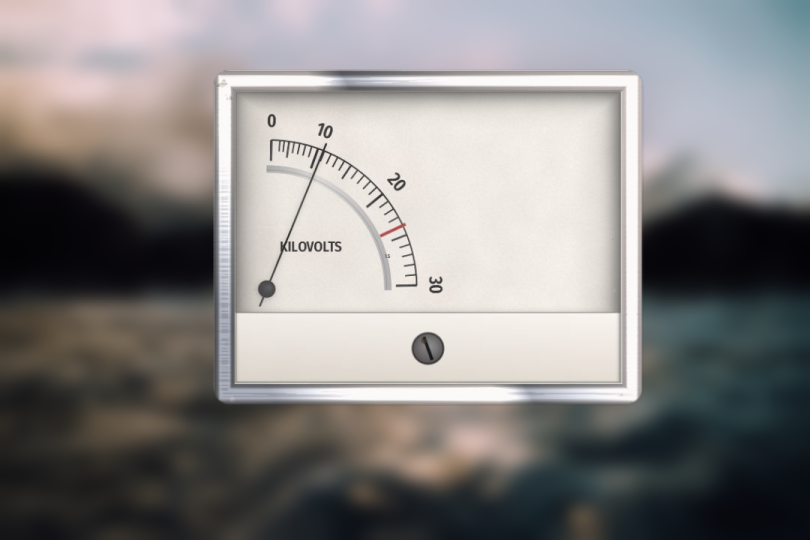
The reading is kV 11
